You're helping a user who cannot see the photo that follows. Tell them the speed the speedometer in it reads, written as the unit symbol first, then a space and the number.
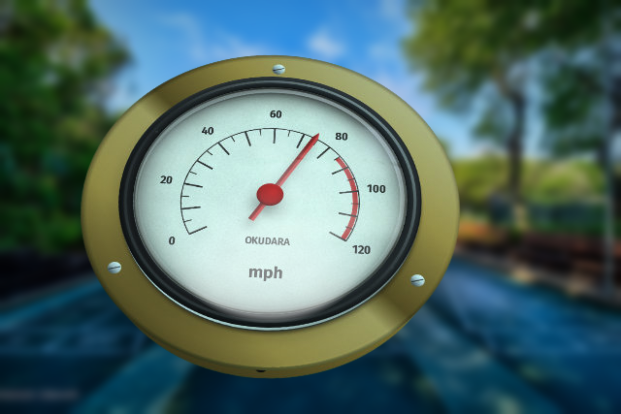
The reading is mph 75
